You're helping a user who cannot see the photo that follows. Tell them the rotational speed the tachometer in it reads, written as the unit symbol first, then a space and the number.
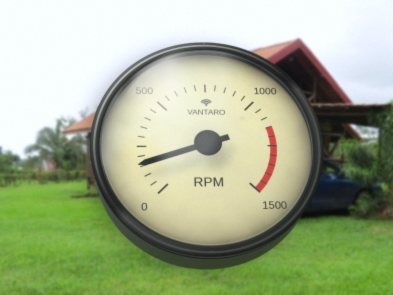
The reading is rpm 150
